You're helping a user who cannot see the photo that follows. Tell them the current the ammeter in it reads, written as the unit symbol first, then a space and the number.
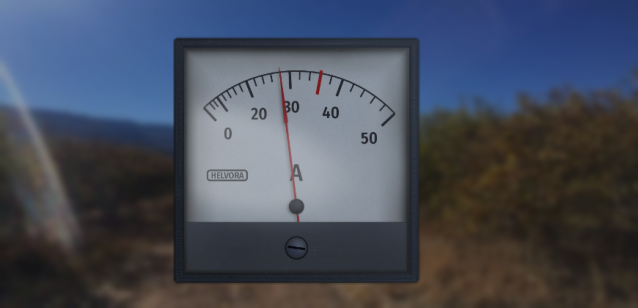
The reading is A 28
